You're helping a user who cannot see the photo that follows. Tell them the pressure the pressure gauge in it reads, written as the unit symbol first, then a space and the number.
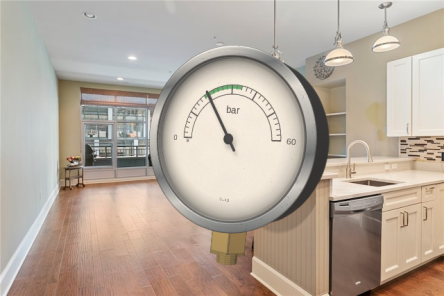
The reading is bar 20
